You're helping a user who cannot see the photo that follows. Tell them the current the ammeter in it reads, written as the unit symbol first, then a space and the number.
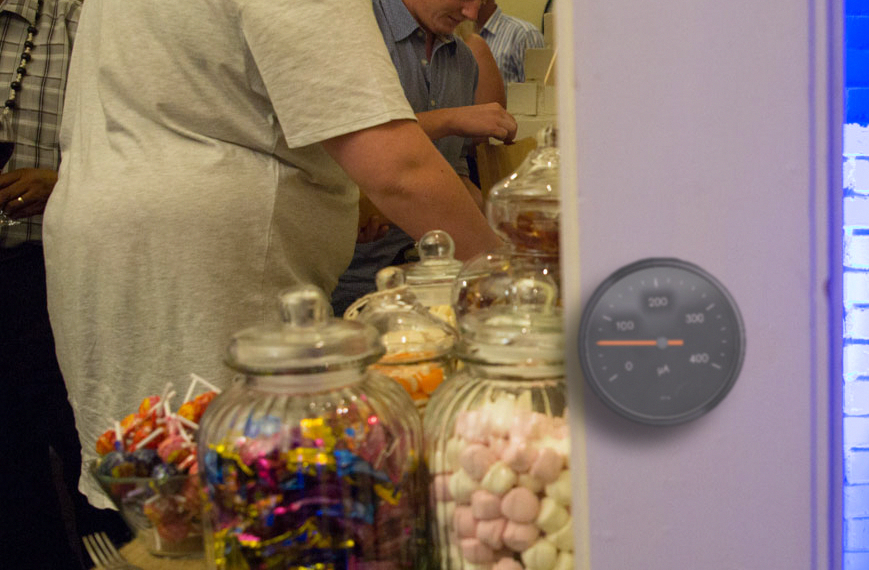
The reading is µA 60
